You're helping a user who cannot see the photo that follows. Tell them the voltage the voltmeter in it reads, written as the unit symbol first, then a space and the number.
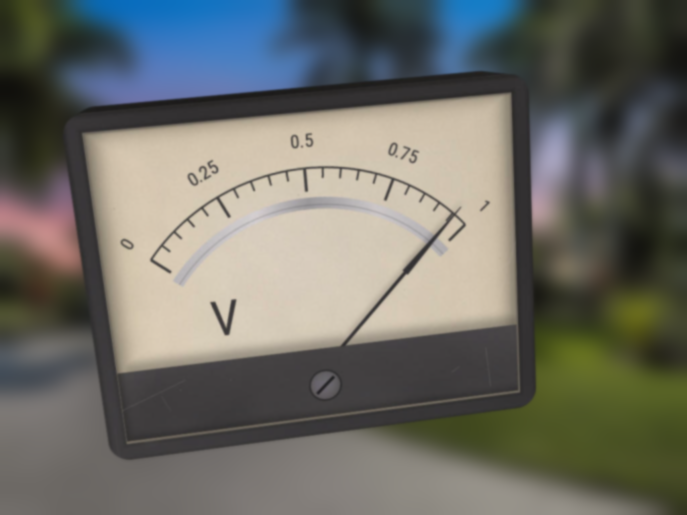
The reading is V 0.95
